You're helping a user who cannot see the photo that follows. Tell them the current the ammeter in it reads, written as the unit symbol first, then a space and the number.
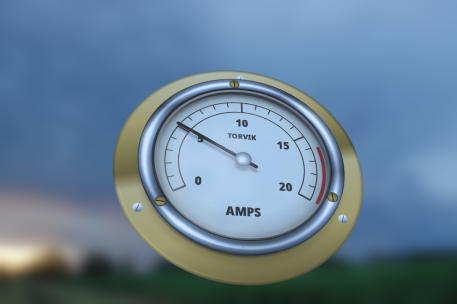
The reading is A 5
